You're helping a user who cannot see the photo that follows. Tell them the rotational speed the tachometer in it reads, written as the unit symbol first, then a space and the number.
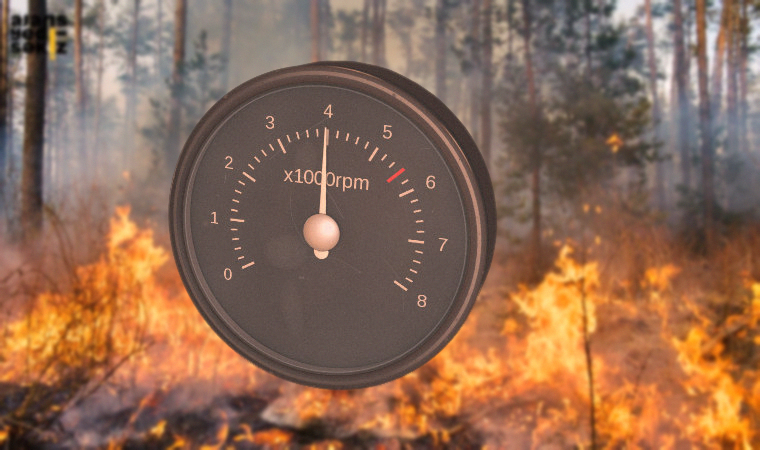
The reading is rpm 4000
